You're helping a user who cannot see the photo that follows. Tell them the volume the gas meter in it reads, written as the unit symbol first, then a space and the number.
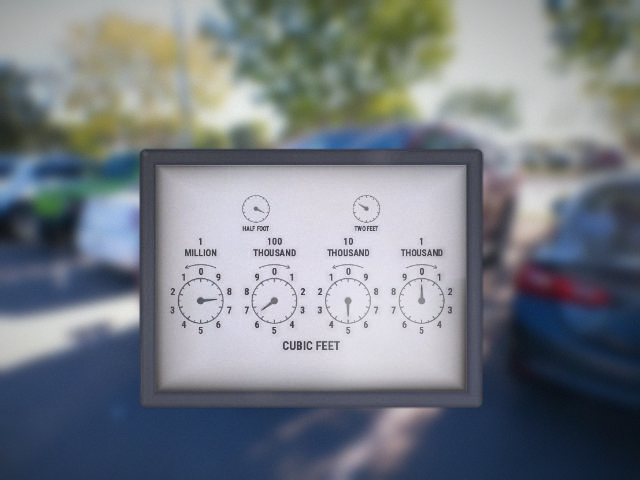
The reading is ft³ 765000
